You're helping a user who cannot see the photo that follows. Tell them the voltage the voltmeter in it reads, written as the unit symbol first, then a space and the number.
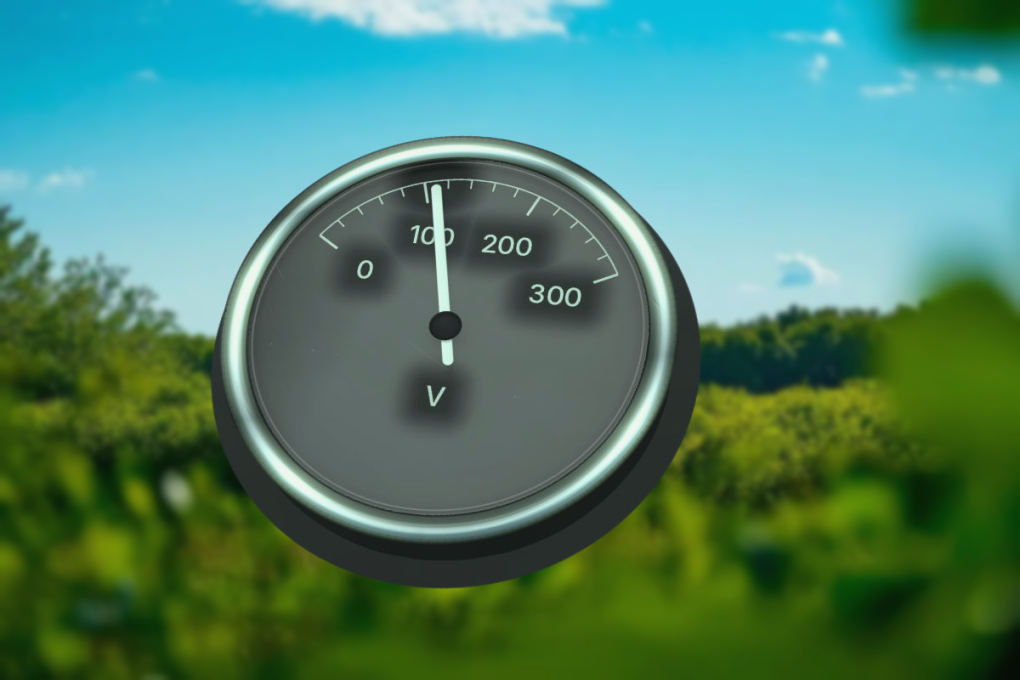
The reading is V 110
